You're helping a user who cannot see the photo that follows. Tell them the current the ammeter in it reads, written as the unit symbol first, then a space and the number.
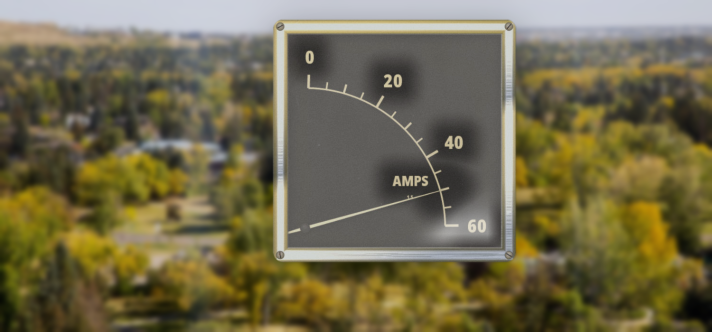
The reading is A 50
